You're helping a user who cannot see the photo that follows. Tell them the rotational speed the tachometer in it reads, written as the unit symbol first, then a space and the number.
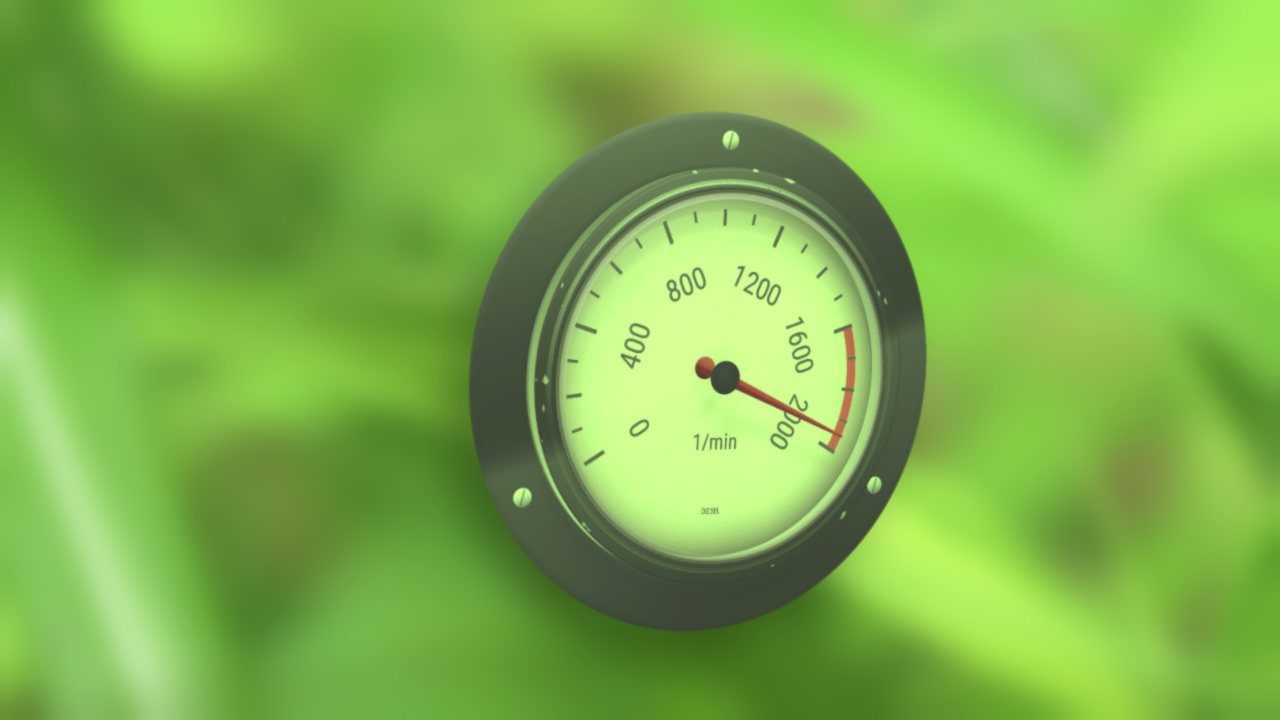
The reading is rpm 1950
